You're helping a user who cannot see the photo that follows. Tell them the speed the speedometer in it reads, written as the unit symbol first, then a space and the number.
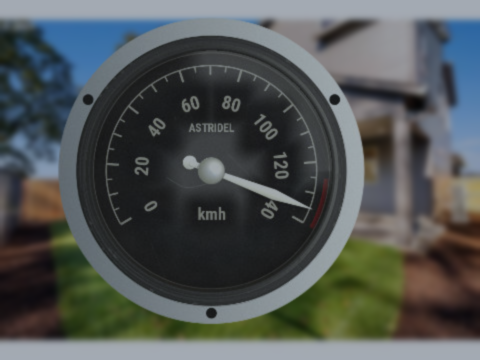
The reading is km/h 135
